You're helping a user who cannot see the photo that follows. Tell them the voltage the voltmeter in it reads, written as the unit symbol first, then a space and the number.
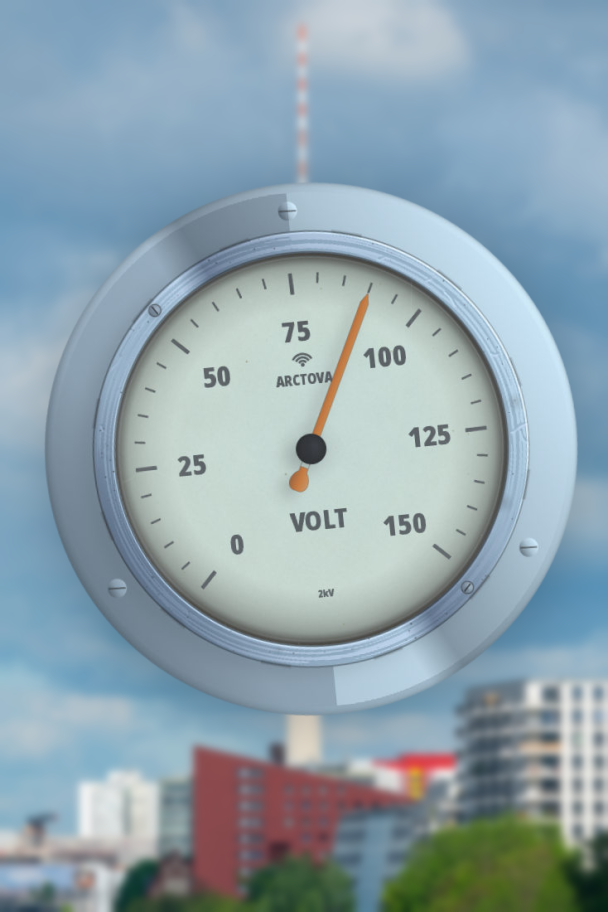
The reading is V 90
